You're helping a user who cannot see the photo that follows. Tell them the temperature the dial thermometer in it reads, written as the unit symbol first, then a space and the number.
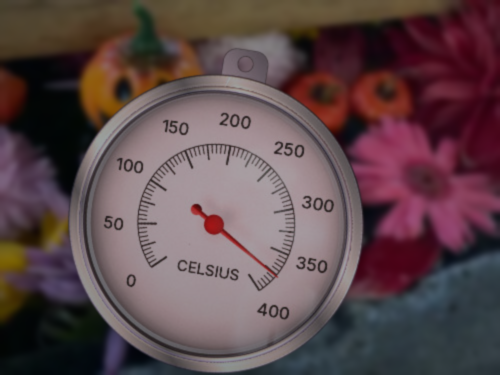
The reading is °C 375
